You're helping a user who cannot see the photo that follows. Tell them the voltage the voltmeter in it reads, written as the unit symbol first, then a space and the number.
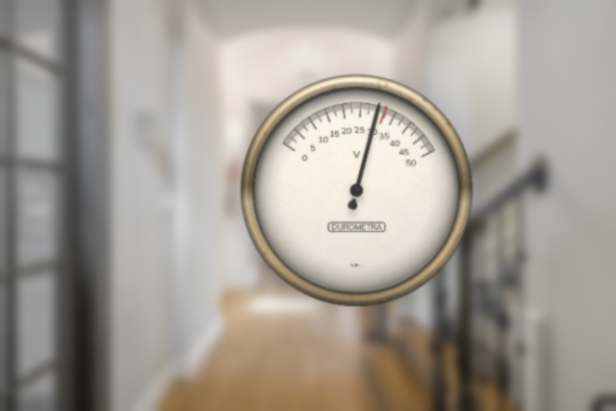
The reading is V 30
